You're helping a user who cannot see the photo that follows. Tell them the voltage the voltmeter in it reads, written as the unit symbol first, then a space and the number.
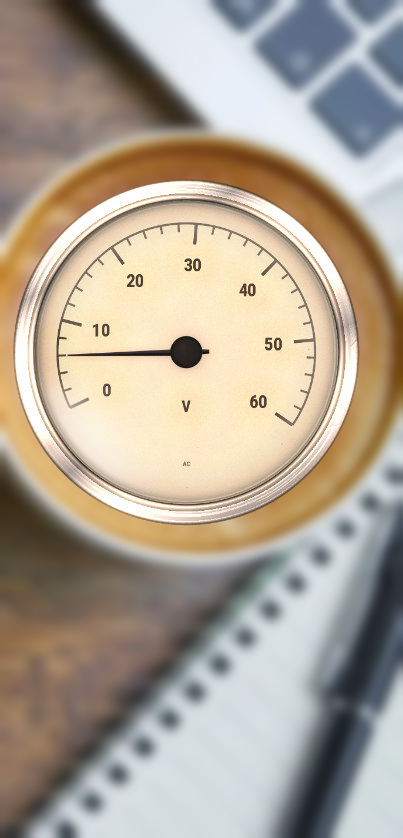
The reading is V 6
